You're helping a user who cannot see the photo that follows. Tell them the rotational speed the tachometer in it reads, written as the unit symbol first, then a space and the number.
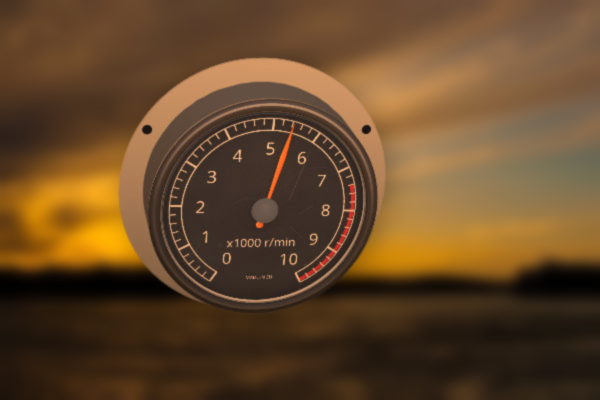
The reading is rpm 5400
